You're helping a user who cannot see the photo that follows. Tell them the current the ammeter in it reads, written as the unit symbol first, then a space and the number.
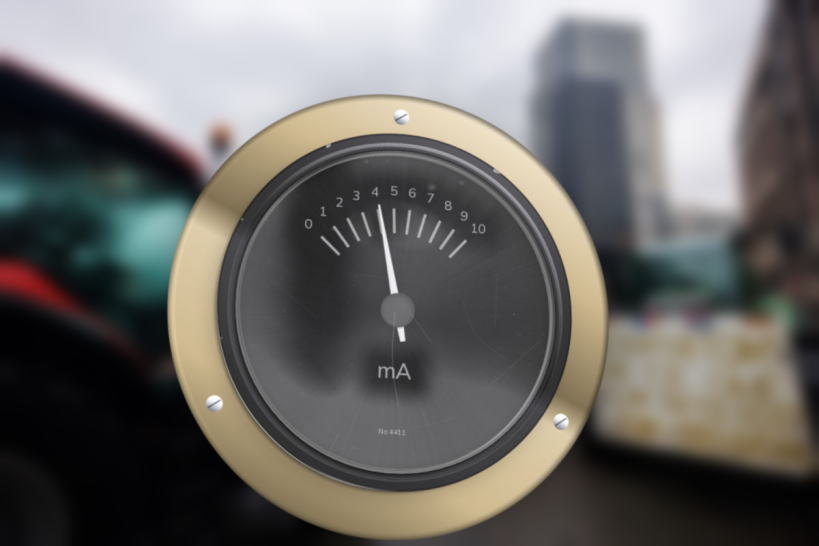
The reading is mA 4
